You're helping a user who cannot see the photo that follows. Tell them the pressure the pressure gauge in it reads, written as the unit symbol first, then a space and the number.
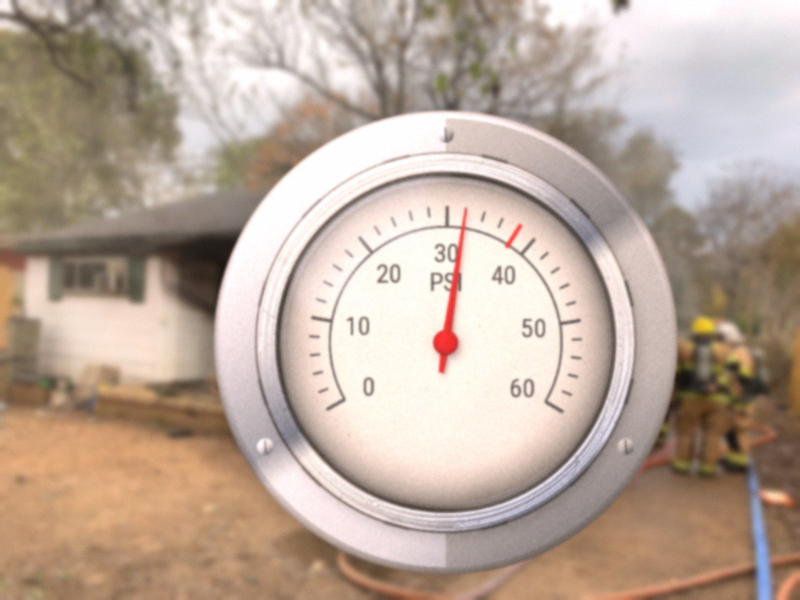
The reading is psi 32
